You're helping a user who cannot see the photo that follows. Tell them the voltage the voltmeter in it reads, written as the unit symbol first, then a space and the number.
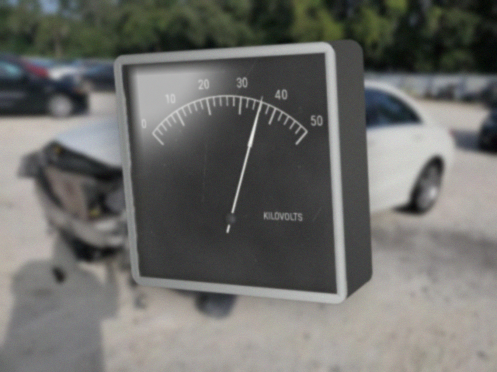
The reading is kV 36
